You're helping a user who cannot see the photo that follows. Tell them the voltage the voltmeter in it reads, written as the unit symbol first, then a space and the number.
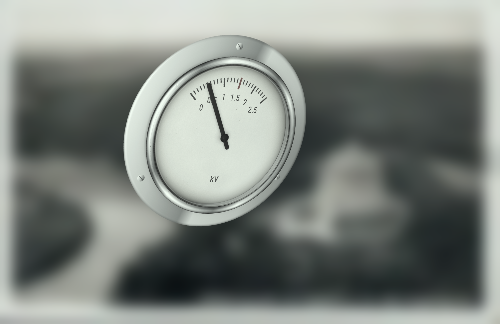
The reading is kV 0.5
